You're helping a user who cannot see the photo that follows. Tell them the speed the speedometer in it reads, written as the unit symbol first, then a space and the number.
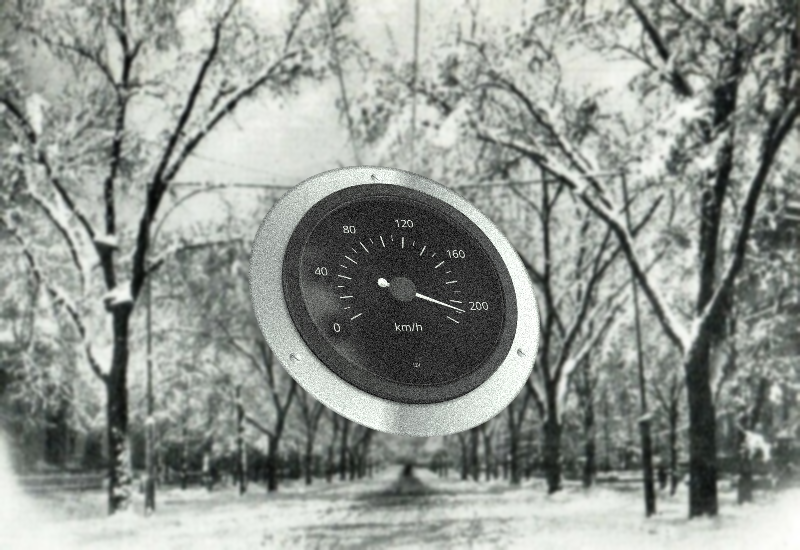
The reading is km/h 210
